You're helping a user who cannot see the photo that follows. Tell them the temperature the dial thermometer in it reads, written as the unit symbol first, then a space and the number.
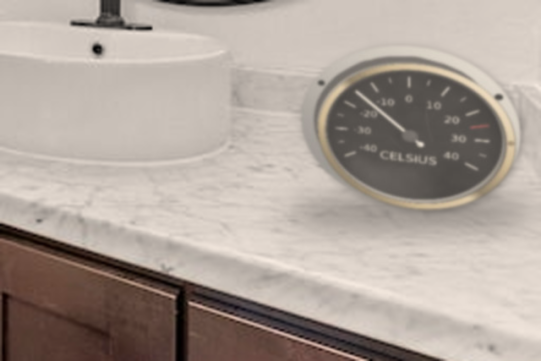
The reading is °C -15
